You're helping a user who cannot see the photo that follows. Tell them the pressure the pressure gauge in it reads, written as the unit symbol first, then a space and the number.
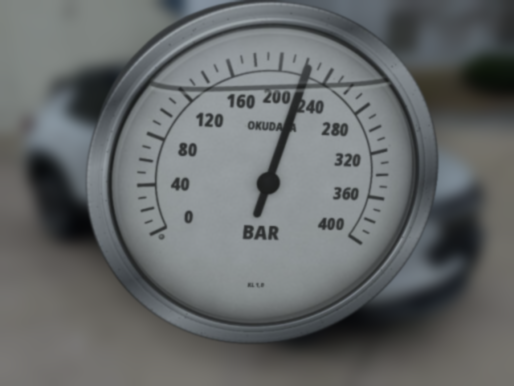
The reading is bar 220
